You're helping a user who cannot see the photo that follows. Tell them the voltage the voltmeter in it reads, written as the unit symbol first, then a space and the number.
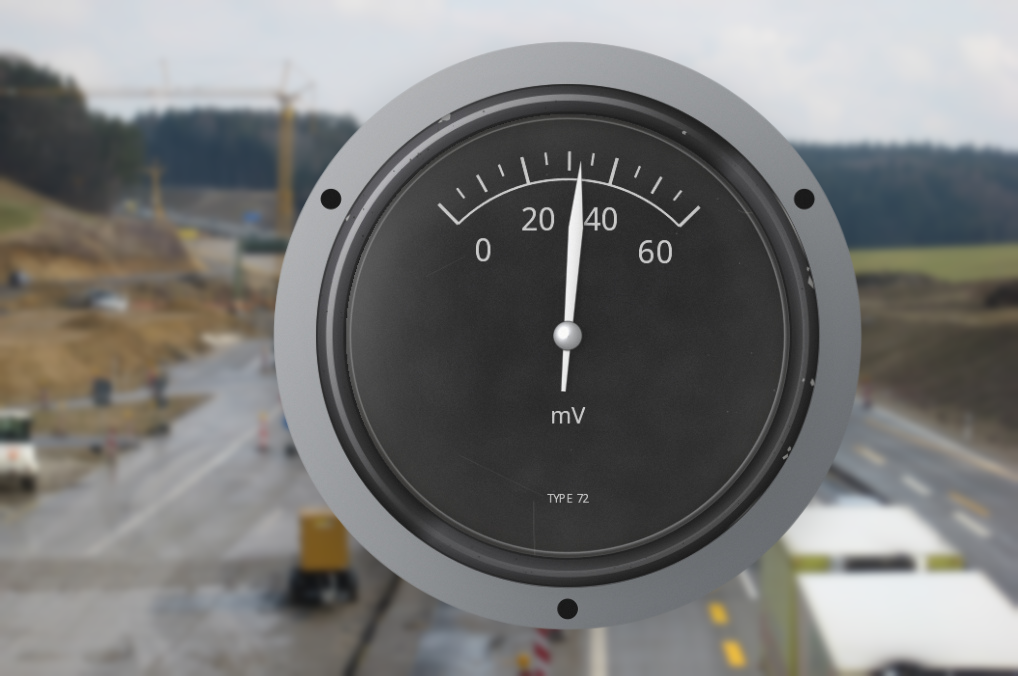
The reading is mV 32.5
